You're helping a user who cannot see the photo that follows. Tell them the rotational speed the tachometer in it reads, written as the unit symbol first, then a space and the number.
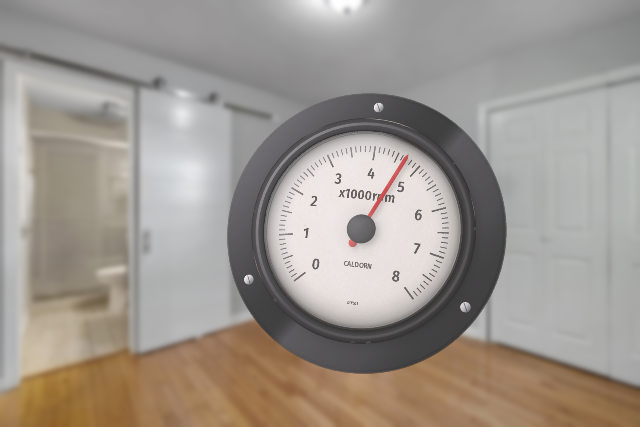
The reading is rpm 4700
